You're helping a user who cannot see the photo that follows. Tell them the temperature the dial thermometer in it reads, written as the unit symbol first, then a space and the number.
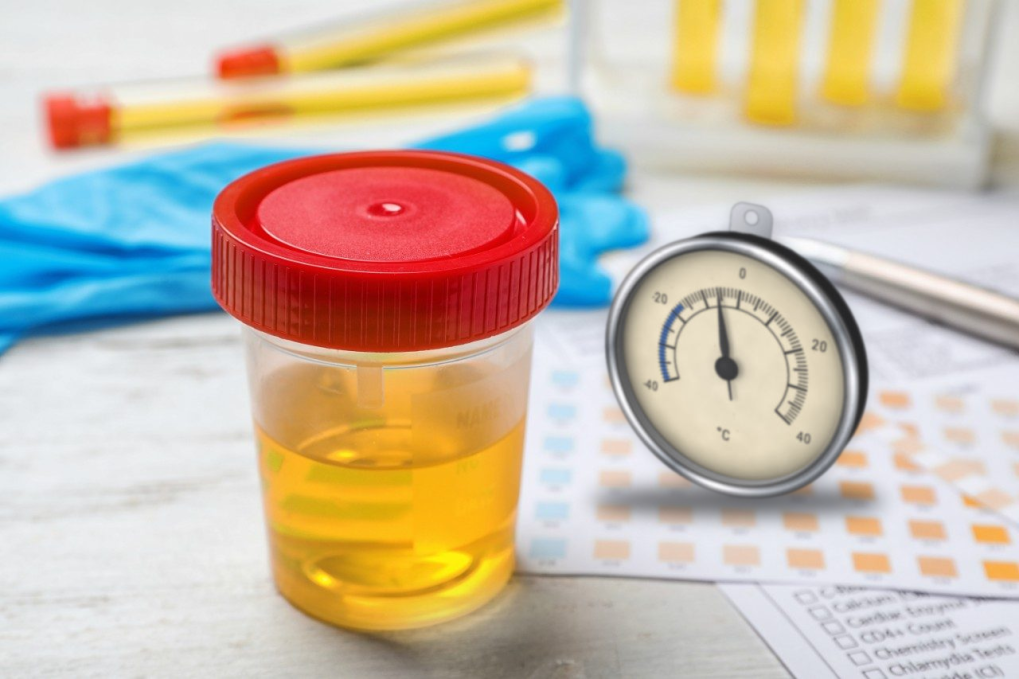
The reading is °C -5
